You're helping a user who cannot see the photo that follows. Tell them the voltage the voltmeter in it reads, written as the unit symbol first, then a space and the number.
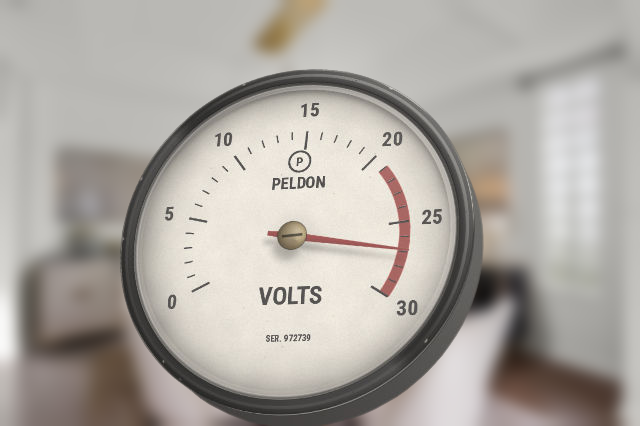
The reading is V 27
